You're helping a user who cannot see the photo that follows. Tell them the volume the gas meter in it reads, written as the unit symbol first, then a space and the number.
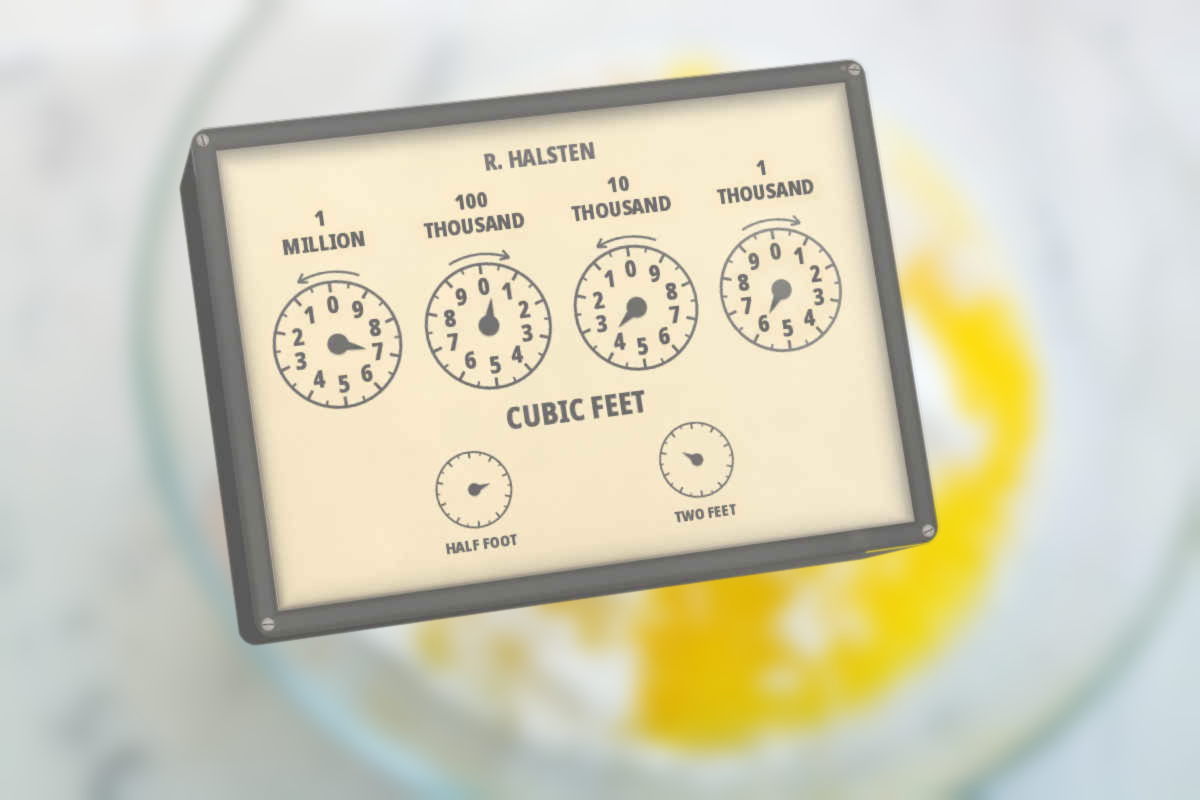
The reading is ft³ 703600
